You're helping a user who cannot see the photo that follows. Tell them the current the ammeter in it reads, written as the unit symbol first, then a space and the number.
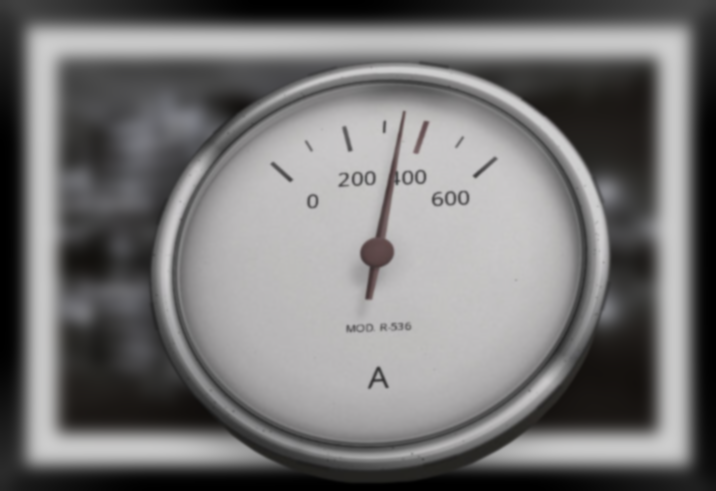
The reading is A 350
